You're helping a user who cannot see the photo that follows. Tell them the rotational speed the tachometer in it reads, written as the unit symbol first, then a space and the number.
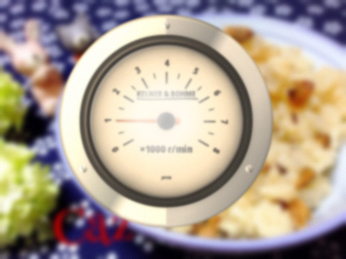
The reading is rpm 1000
